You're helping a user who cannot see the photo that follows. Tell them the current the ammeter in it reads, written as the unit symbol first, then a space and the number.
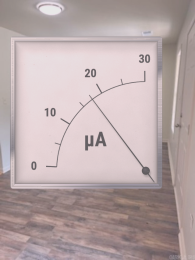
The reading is µA 17.5
